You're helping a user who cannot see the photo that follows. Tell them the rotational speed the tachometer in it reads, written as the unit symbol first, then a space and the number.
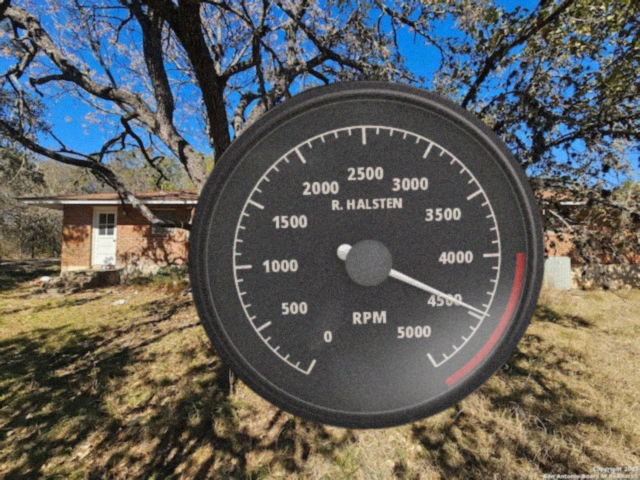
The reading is rpm 4450
